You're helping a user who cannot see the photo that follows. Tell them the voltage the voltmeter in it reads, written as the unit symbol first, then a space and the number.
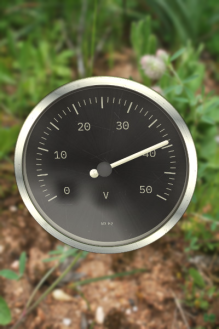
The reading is V 39
